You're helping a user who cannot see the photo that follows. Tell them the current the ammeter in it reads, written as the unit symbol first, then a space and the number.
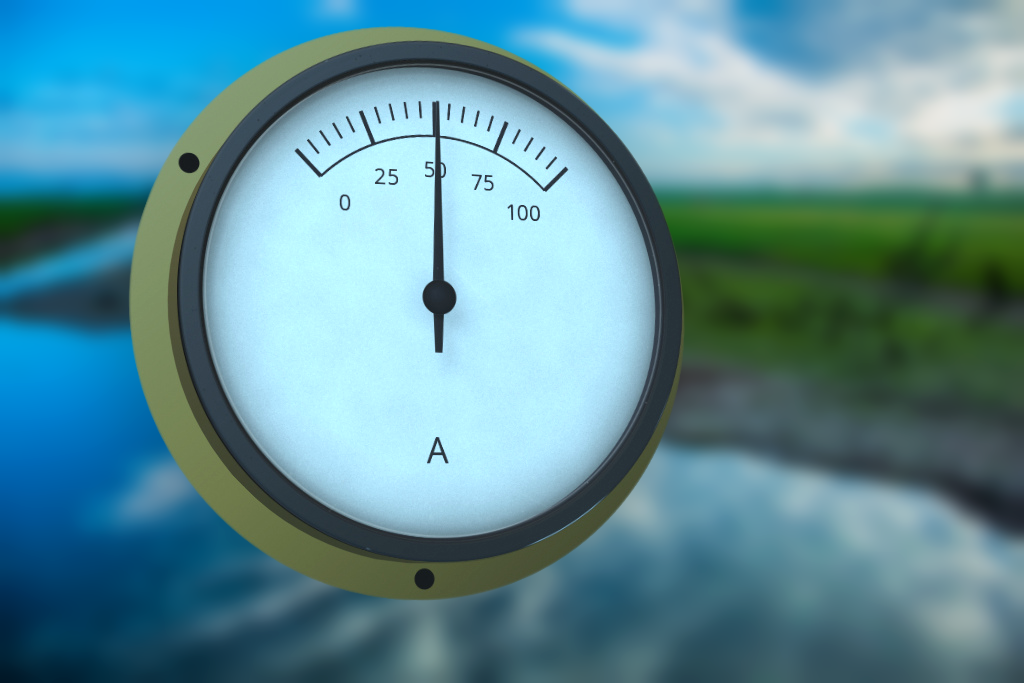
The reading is A 50
